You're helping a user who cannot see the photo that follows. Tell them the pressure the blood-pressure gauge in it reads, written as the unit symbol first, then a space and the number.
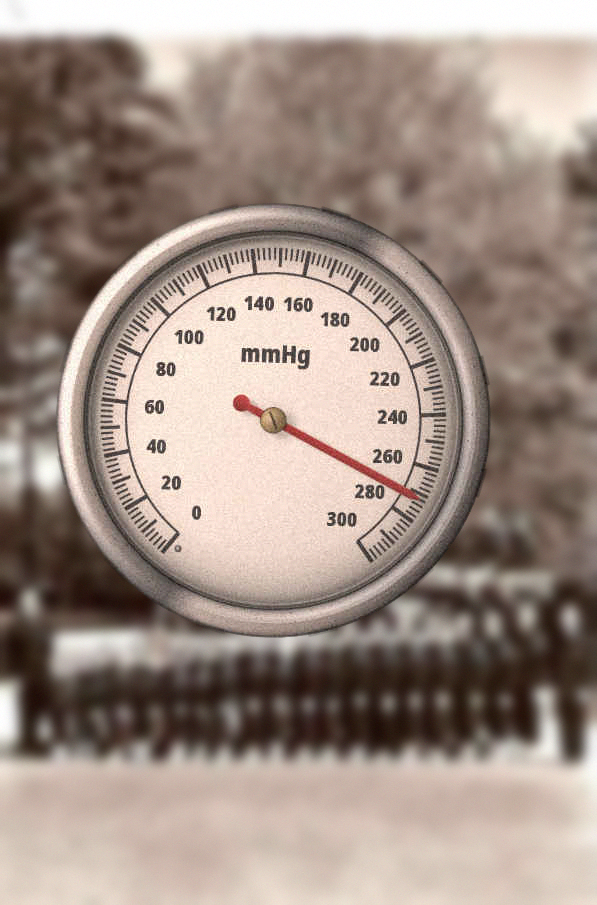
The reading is mmHg 272
